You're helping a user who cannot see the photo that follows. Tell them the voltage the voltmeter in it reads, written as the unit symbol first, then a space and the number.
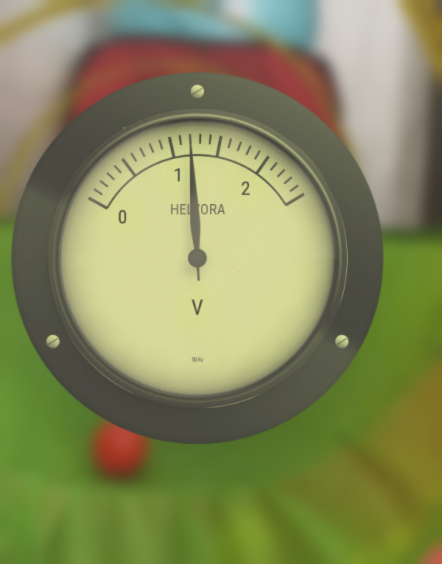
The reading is V 1.2
